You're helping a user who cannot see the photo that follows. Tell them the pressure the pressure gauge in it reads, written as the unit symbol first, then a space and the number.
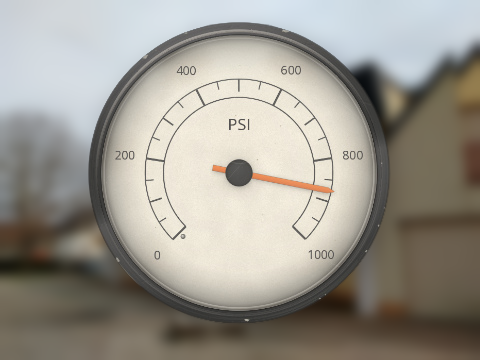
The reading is psi 875
